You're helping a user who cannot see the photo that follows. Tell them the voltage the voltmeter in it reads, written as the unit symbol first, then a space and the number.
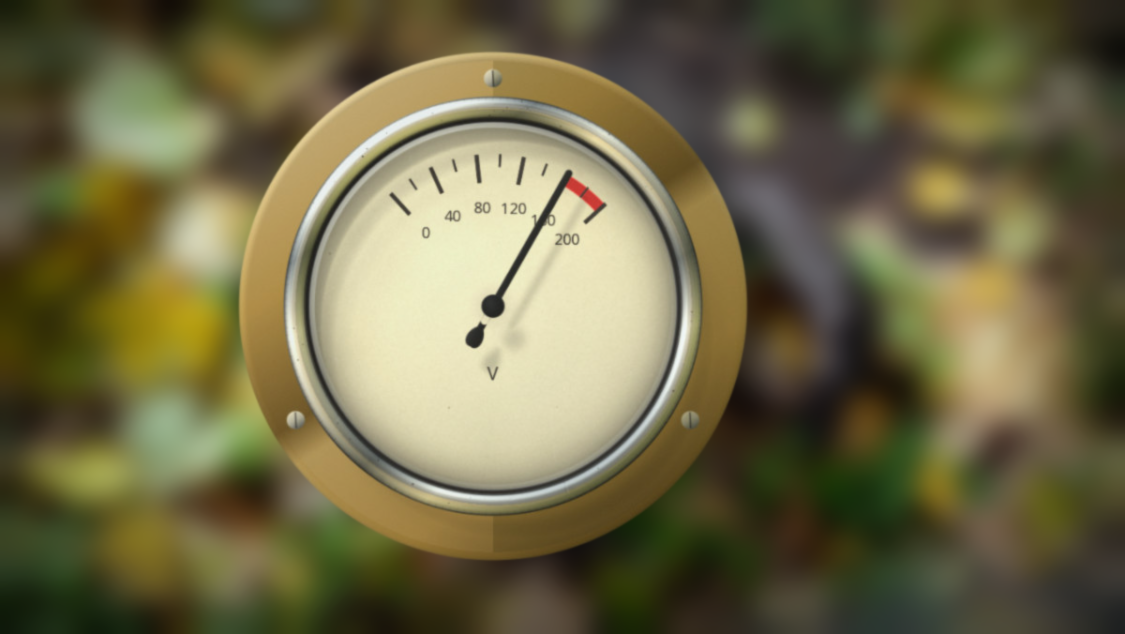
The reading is V 160
